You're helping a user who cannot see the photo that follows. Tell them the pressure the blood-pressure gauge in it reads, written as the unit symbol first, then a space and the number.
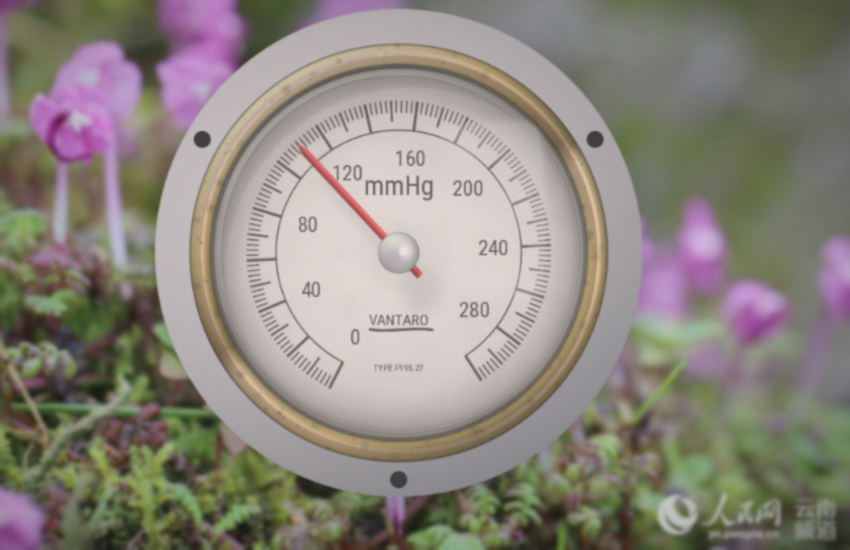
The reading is mmHg 110
